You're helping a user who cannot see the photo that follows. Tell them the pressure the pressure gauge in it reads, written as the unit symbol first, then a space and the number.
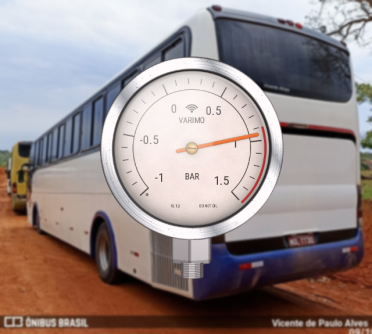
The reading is bar 0.95
